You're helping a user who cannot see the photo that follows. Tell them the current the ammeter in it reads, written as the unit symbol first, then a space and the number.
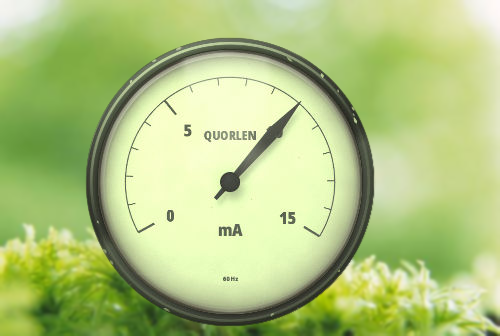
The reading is mA 10
